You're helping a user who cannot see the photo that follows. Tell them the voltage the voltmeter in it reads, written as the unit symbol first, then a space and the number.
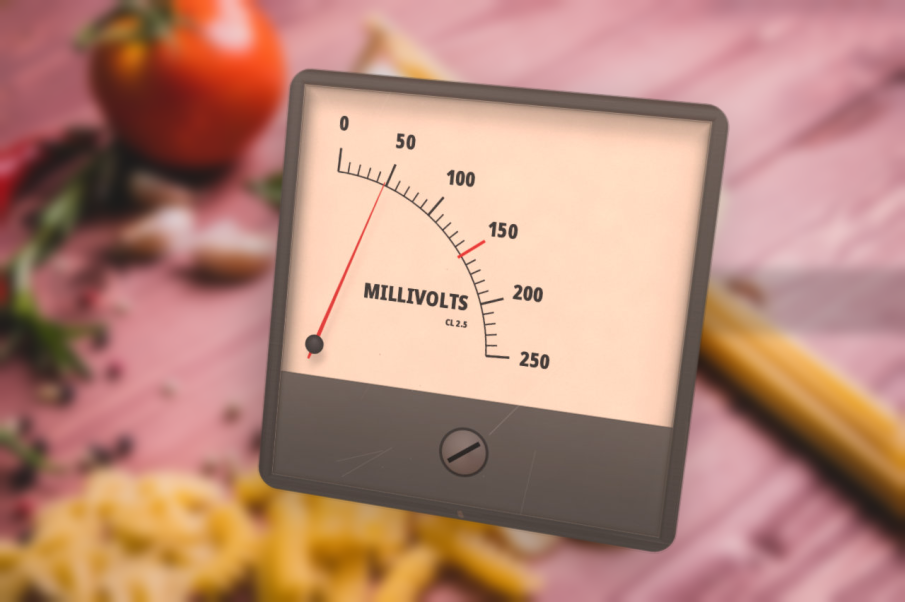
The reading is mV 50
